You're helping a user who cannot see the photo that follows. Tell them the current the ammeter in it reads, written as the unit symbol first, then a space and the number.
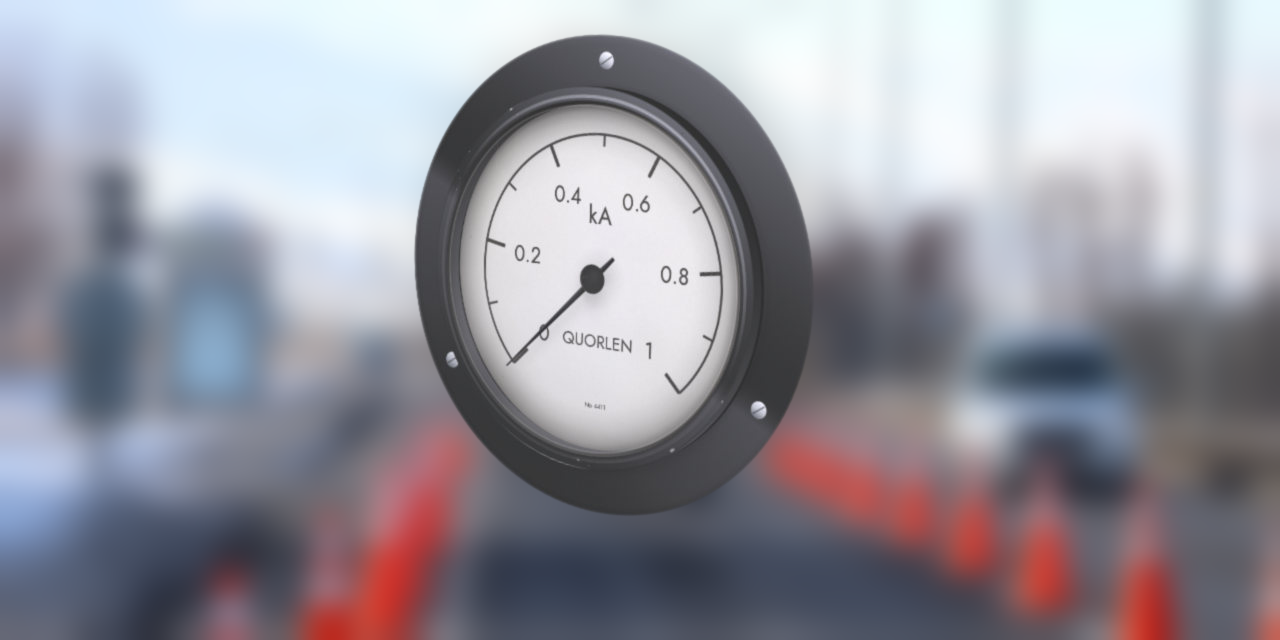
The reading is kA 0
